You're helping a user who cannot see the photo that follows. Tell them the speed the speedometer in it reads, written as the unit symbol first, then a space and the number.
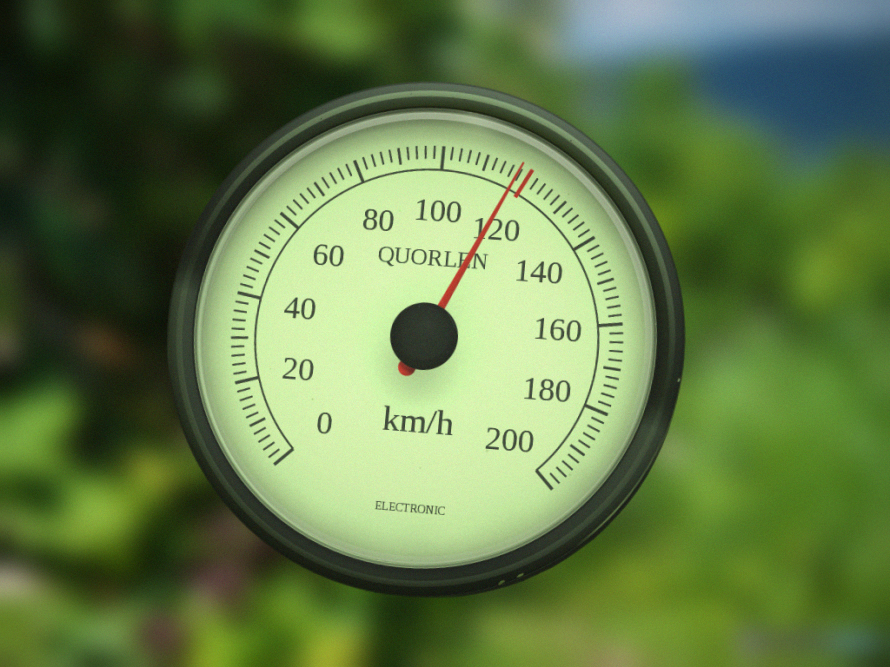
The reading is km/h 118
